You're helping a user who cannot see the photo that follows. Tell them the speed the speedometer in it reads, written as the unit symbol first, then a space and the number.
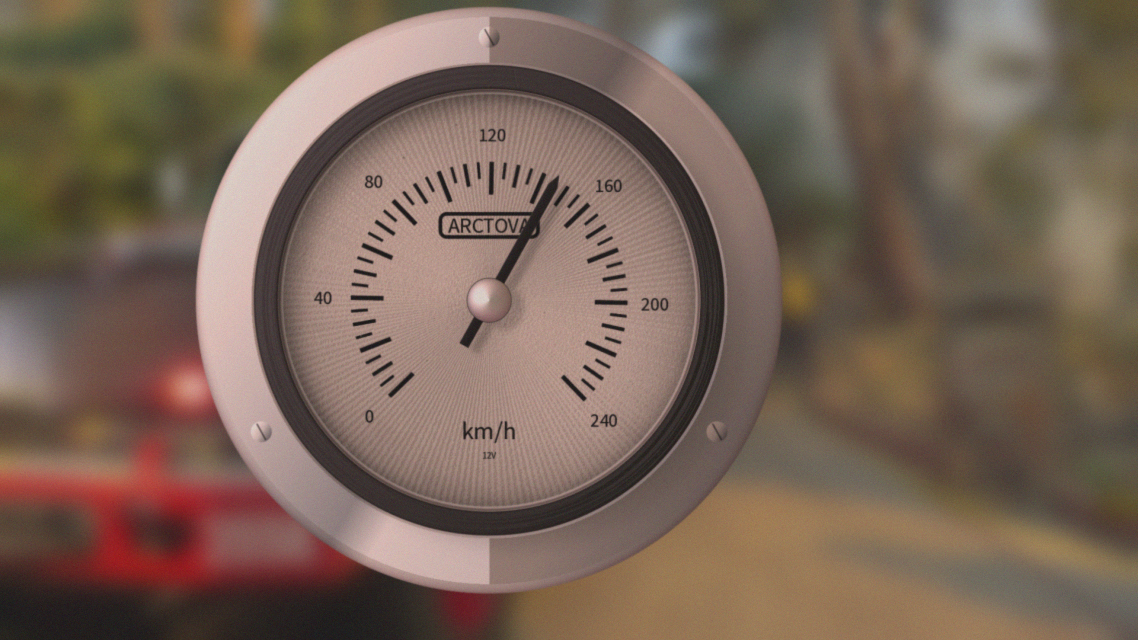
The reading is km/h 145
